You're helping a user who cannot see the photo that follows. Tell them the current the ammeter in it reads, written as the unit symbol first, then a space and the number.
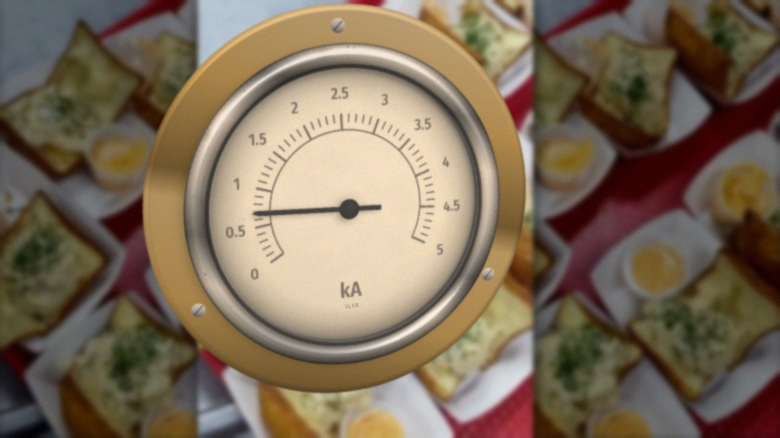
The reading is kA 0.7
